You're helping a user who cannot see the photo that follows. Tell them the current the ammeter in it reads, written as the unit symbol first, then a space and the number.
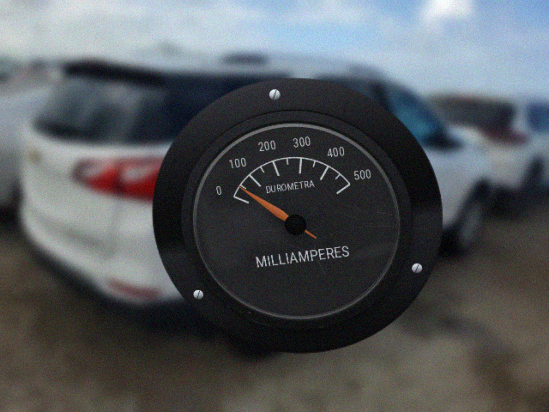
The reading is mA 50
